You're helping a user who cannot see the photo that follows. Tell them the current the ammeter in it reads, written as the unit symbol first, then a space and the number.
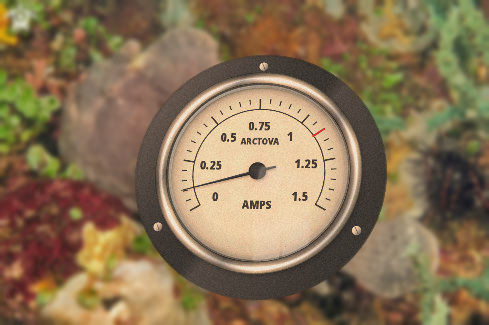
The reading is A 0.1
